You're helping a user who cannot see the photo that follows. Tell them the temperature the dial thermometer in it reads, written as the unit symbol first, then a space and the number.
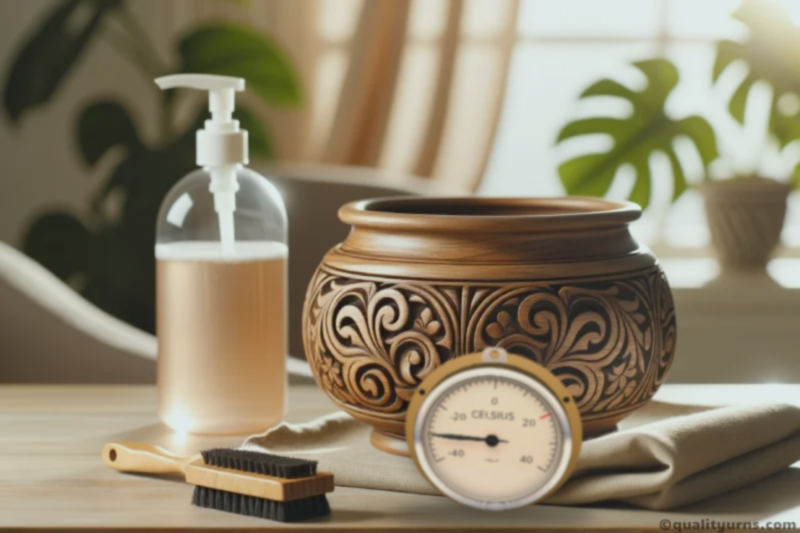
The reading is °C -30
